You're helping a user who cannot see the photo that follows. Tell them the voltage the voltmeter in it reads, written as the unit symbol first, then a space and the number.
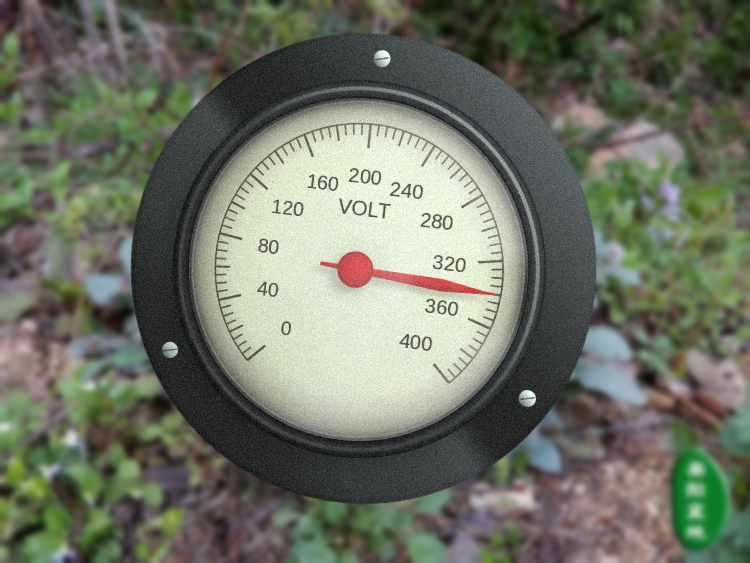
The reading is V 340
